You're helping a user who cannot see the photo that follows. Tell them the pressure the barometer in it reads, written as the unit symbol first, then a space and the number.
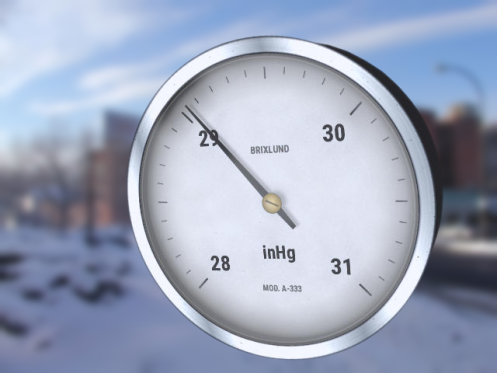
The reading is inHg 29.05
